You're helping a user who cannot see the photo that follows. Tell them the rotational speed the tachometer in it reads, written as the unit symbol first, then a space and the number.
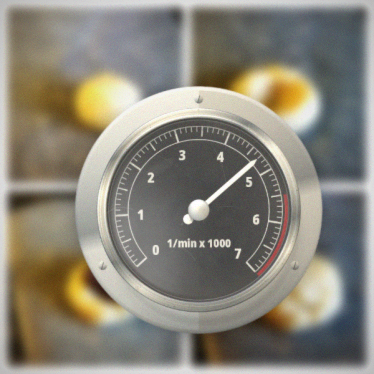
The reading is rpm 4700
